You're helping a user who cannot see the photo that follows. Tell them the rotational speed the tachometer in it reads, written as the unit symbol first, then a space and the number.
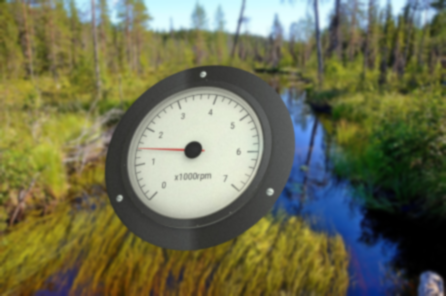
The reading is rpm 1400
